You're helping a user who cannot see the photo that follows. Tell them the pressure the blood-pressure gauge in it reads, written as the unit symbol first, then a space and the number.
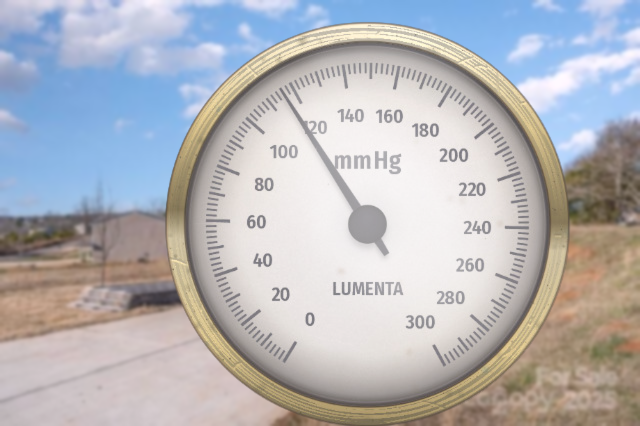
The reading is mmHg 116
